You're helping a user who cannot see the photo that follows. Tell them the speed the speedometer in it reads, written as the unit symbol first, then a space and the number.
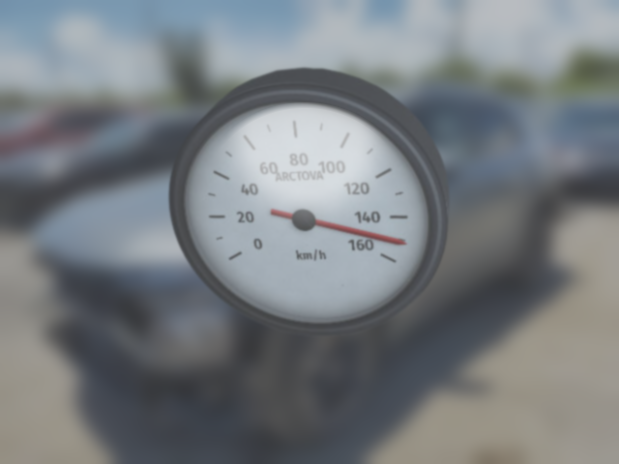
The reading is km/h 150
